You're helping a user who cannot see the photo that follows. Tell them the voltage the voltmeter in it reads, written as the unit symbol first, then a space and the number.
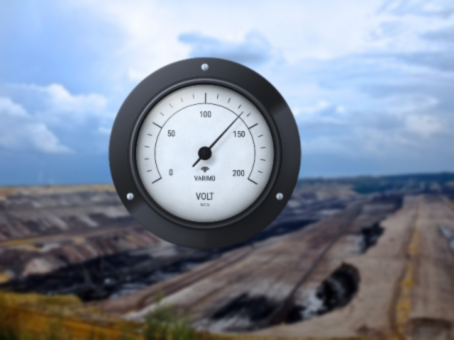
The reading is V 135
